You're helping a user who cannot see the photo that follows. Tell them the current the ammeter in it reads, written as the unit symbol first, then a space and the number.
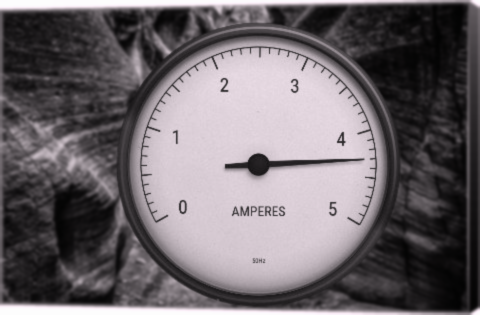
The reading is A 4.3
